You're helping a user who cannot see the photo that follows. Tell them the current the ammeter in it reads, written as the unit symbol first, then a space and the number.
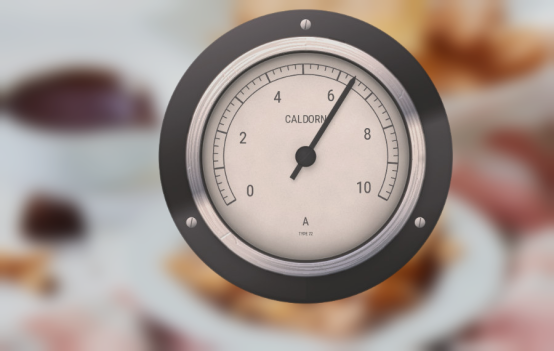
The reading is A 6.4
